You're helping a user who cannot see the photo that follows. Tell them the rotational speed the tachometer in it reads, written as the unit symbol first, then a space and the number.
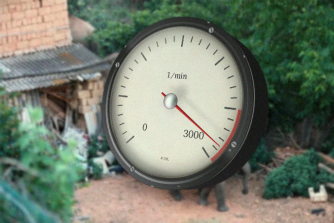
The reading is rpm 2850
